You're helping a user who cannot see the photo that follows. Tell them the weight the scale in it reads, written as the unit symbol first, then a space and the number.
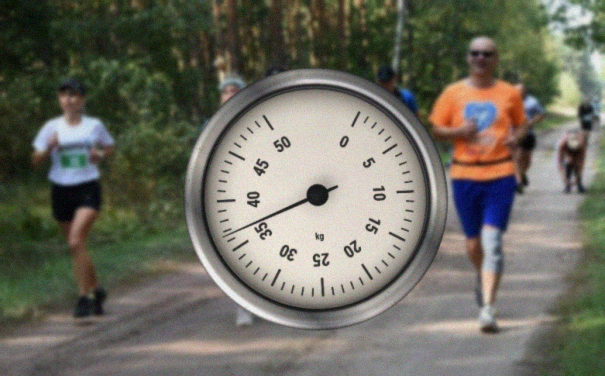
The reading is kg 36.5
